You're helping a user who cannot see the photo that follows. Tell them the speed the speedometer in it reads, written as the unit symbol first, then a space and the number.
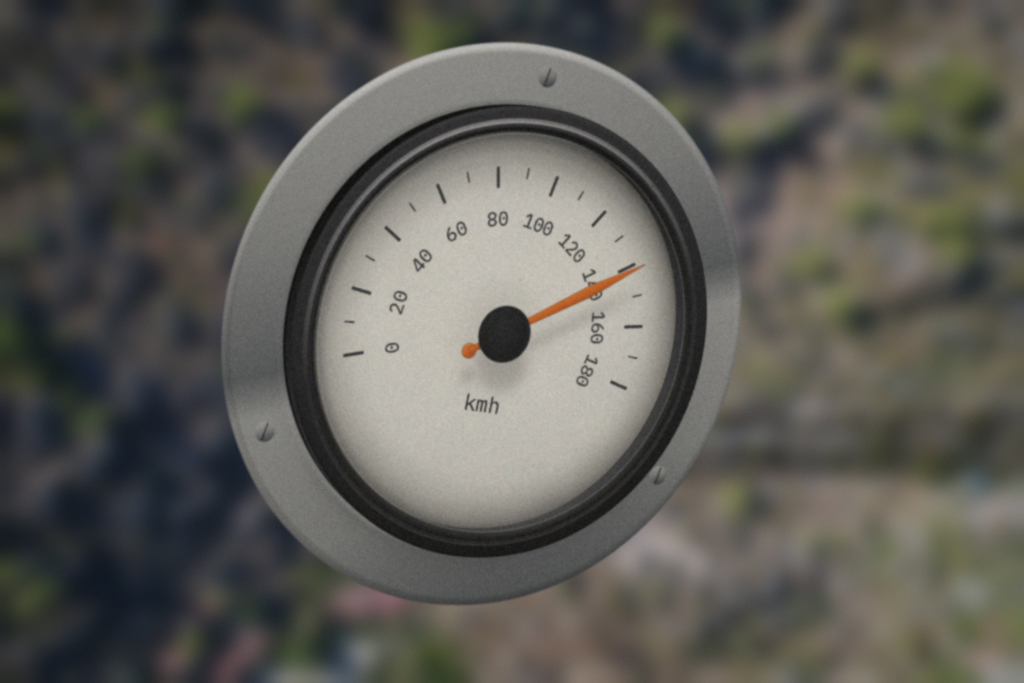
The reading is km/h 140
